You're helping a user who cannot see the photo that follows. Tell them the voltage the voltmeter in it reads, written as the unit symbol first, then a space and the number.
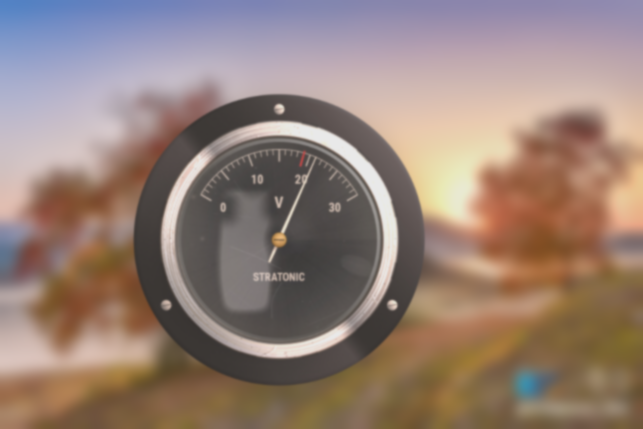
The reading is V 21
